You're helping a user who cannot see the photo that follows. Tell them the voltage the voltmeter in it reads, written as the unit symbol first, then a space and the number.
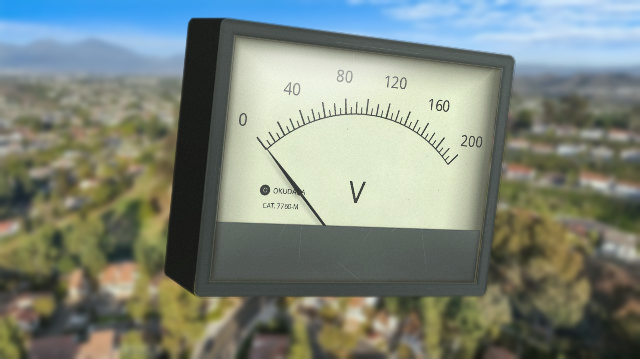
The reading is V 0
